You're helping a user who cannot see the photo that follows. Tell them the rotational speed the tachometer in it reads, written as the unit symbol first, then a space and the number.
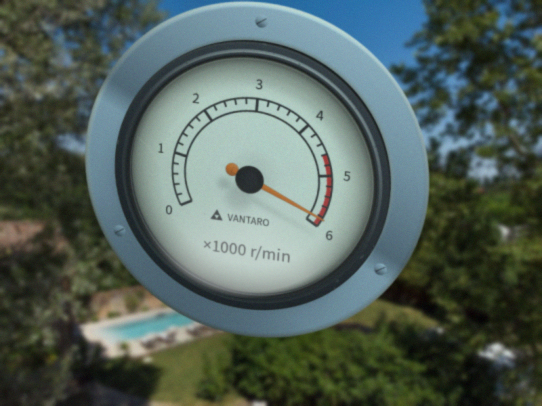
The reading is rpm 5800
